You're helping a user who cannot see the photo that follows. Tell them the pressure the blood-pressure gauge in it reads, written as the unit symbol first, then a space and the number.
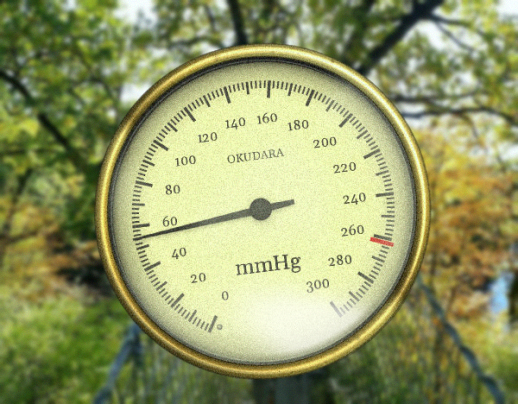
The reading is mmHg 54
